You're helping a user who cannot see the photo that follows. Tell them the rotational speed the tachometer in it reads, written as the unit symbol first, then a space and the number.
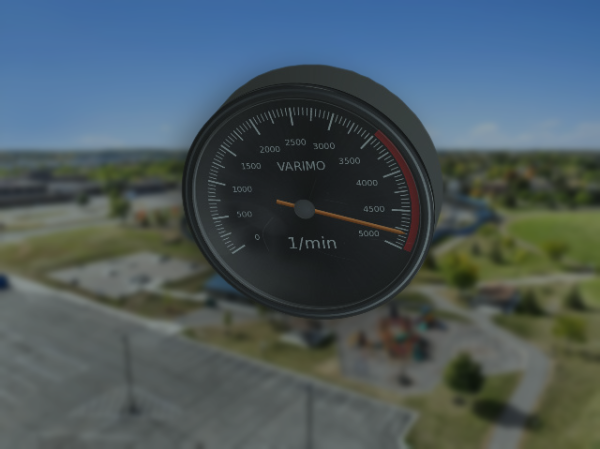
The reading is rpm 4750
